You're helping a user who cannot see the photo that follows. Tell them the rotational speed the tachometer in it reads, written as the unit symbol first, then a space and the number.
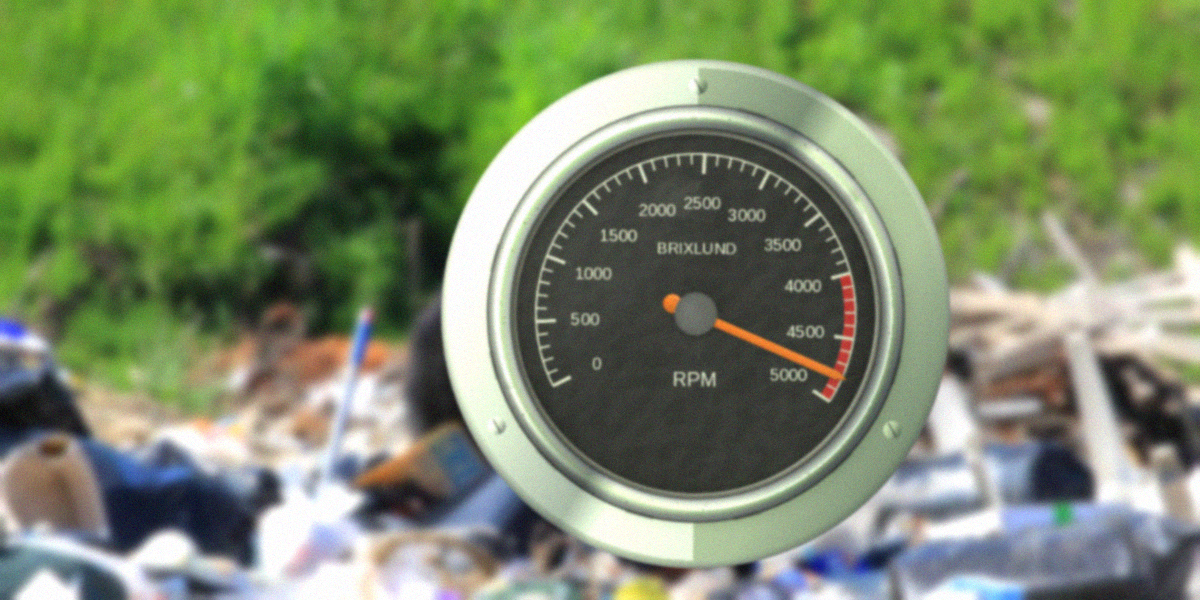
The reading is rpm 4800
